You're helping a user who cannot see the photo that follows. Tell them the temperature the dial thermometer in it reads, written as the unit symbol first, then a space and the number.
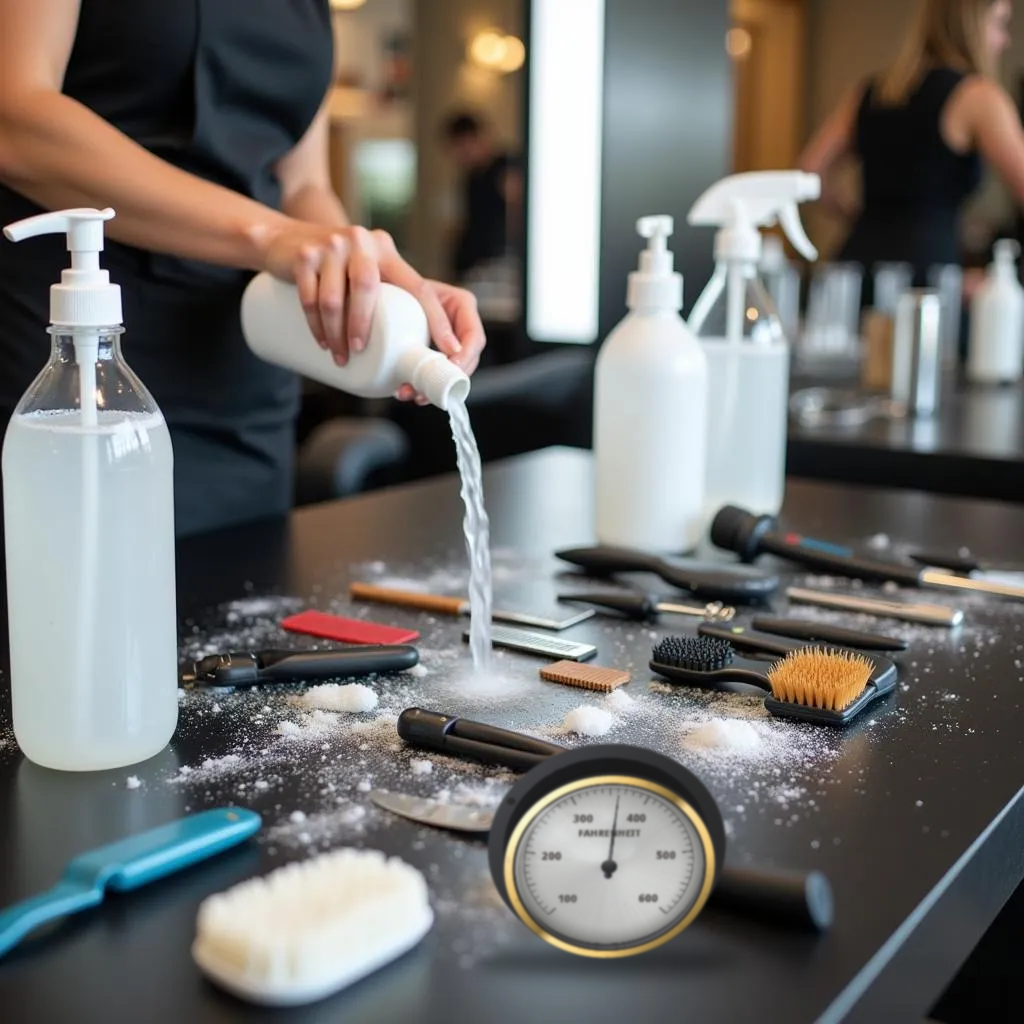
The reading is °F 360
